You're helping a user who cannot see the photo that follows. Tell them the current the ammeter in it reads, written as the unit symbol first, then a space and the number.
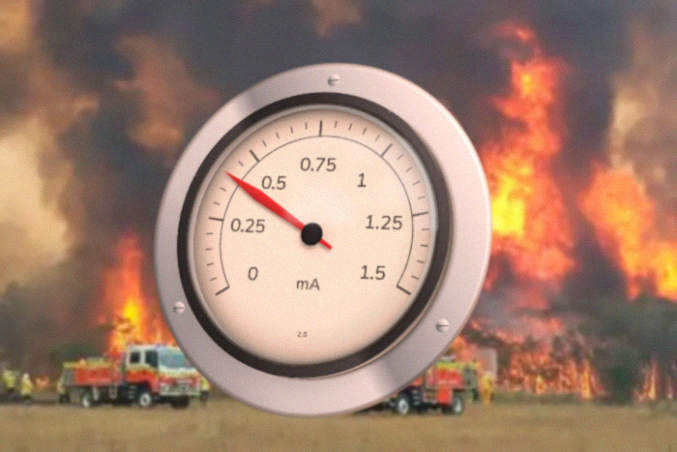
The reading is mA 0.4
